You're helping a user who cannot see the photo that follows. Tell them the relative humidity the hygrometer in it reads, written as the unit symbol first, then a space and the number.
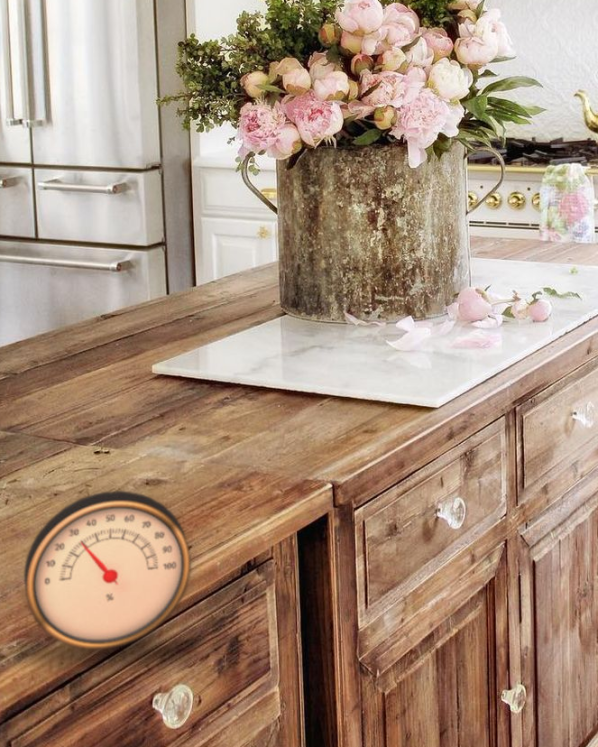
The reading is % 30
